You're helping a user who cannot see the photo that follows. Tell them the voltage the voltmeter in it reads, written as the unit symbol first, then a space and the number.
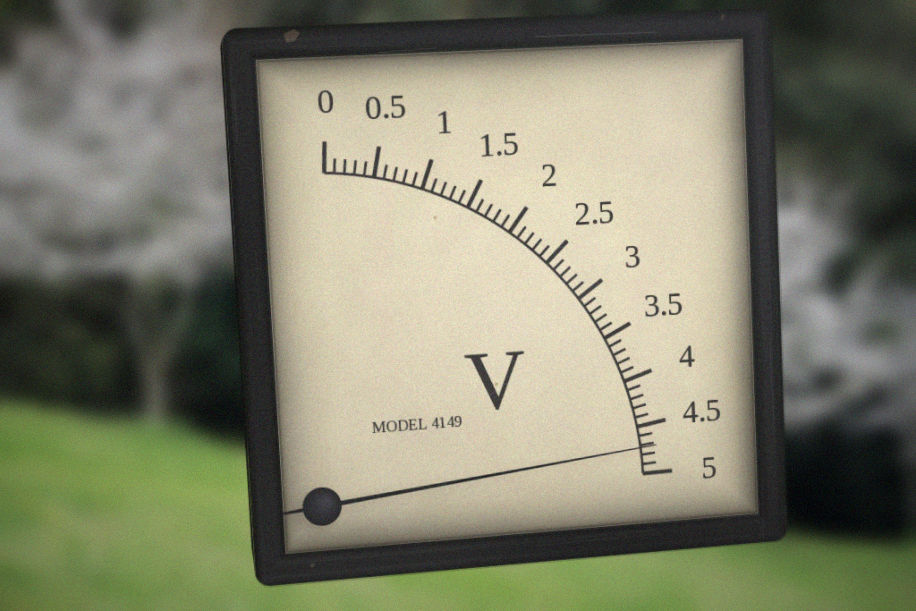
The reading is V 4.7
